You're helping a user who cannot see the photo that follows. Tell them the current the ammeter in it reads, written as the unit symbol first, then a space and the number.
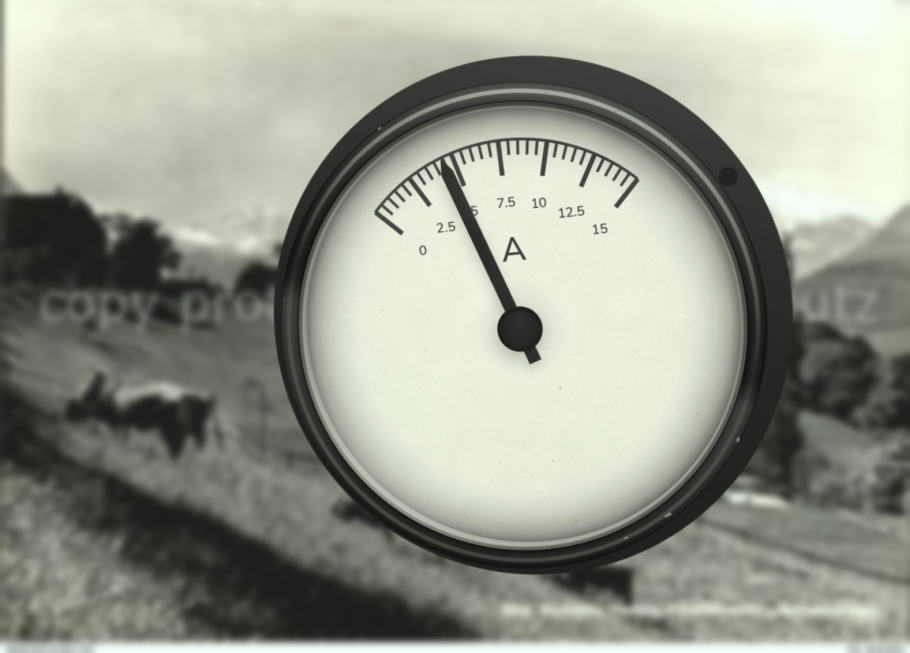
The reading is A 4.5
